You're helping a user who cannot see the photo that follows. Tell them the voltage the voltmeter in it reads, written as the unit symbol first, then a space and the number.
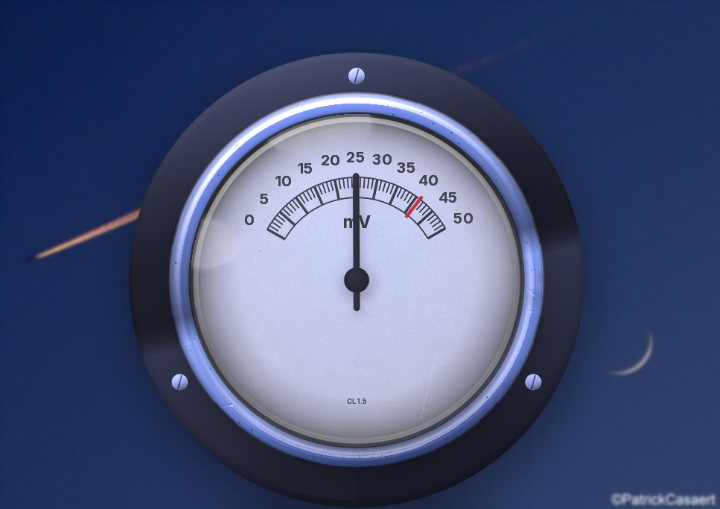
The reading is mV 25
